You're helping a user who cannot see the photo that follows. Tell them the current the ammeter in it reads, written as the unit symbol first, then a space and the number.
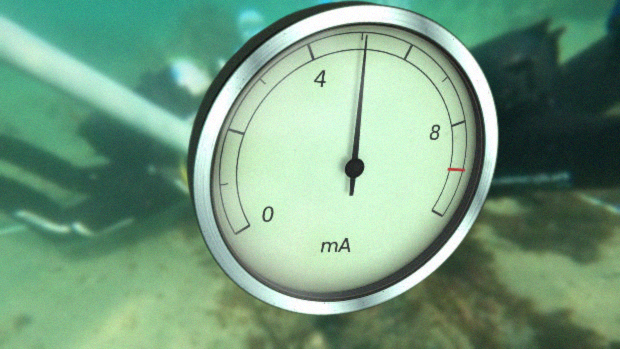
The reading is mA 5
